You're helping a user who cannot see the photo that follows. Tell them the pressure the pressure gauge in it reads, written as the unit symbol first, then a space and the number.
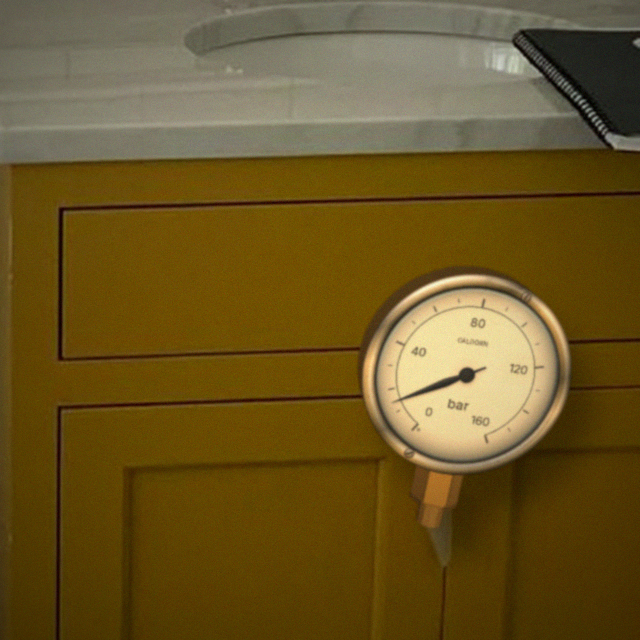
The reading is bar 15
